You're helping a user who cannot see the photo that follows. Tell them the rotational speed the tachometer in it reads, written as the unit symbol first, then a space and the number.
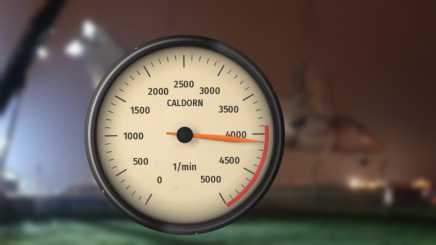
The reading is rpm 4100
